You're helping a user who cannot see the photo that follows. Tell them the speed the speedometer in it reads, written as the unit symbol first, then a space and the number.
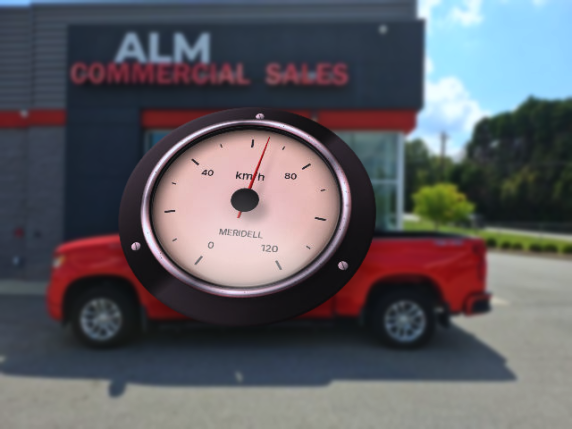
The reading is km/h 65
